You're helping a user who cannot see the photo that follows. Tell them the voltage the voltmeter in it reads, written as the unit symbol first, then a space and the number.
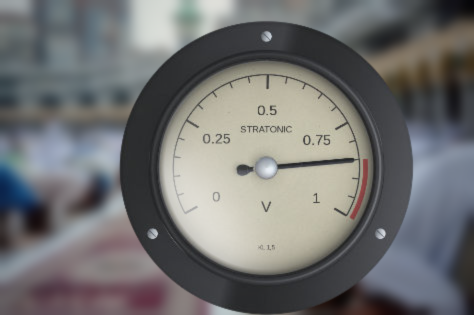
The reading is V 0.85
